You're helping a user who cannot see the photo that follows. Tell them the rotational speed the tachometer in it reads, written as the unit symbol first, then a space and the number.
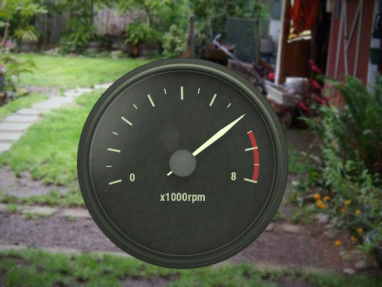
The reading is rpm 6000
